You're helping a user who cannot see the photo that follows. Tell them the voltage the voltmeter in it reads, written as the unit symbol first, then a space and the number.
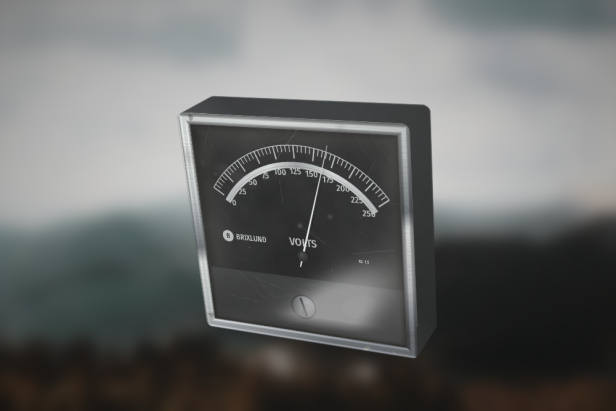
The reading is V 165
